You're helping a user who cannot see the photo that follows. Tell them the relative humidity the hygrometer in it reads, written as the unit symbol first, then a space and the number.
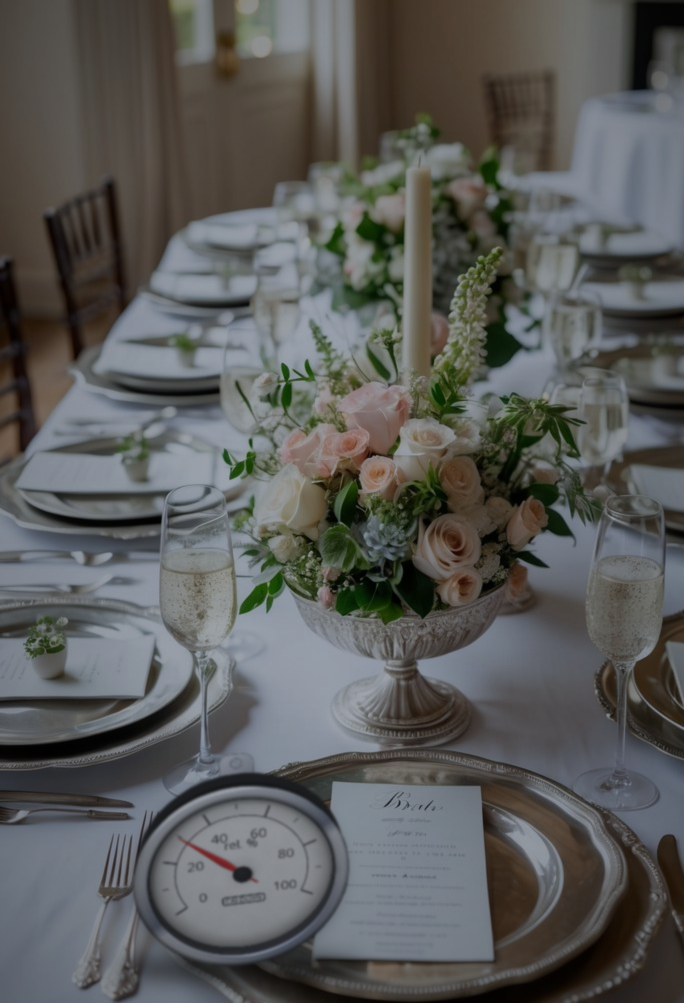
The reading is % 30
